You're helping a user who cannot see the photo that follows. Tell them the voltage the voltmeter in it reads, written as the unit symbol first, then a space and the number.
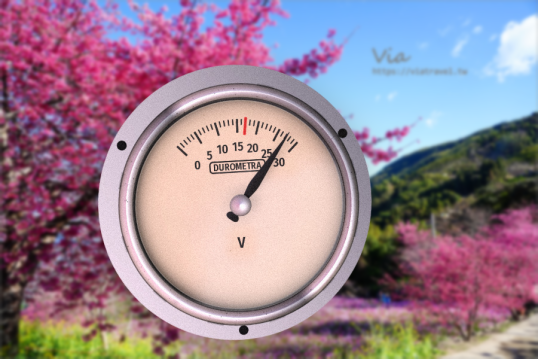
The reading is V 27
